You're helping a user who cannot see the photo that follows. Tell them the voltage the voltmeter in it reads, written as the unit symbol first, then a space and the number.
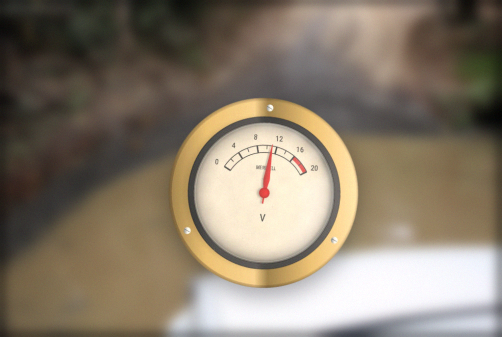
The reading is V 11
